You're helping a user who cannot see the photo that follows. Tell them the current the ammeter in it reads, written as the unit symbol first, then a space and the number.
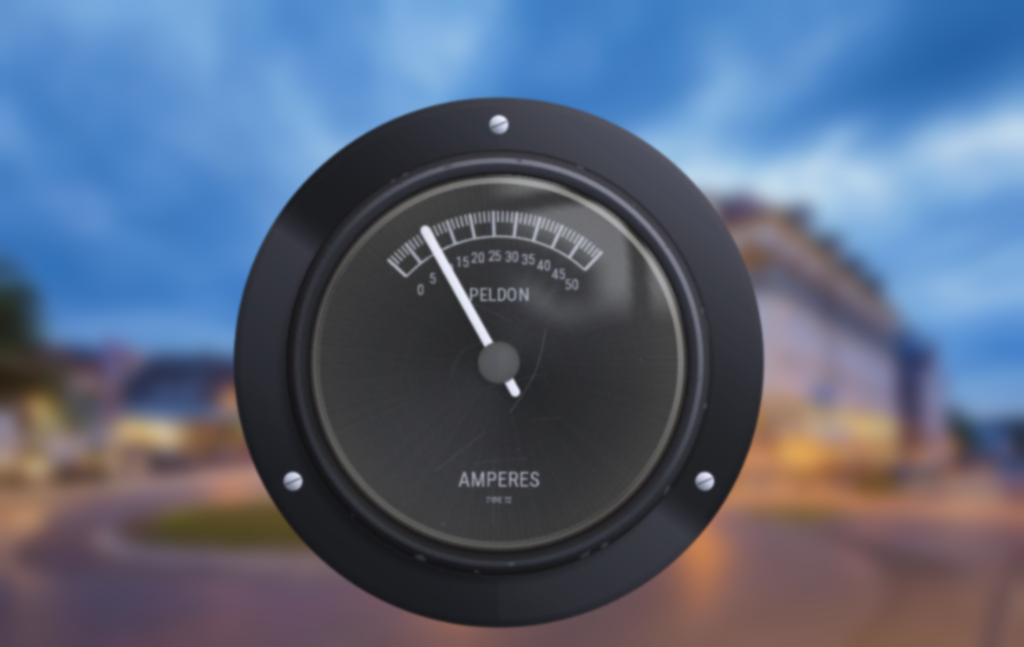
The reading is A 10
